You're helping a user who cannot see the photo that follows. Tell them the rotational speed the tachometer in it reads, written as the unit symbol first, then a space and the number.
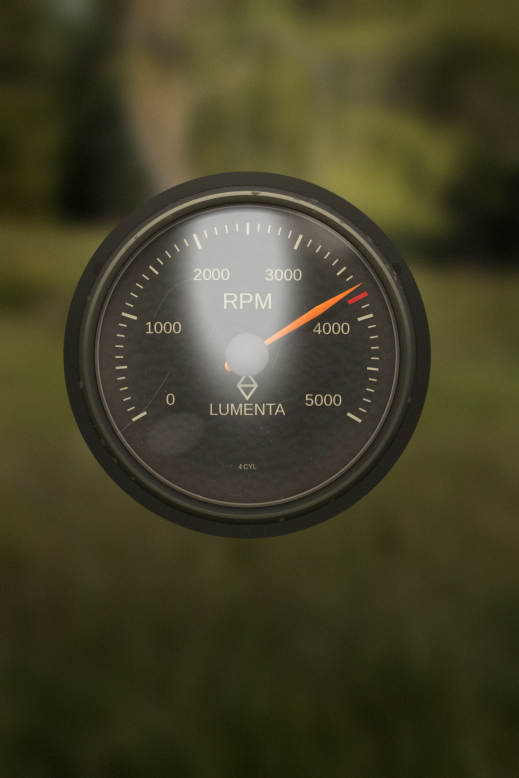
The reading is rpm 3700
